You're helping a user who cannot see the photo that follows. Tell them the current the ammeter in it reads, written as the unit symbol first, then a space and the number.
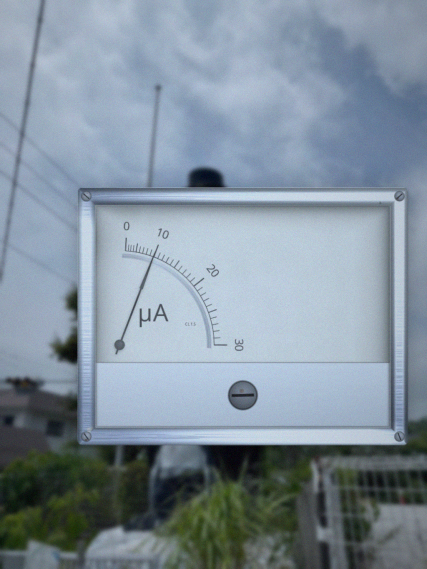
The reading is µA 10
